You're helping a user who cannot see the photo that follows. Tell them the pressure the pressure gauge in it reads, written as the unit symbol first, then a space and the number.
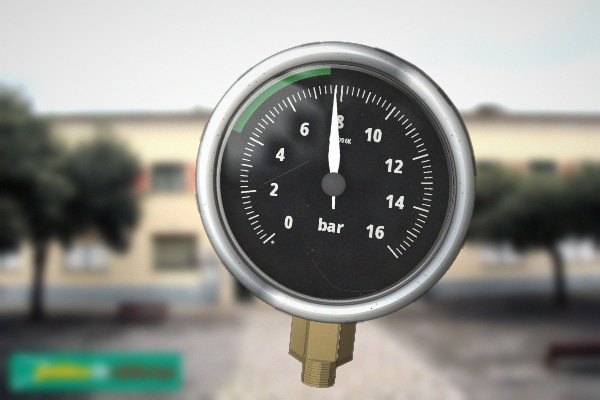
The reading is bar 7.8
